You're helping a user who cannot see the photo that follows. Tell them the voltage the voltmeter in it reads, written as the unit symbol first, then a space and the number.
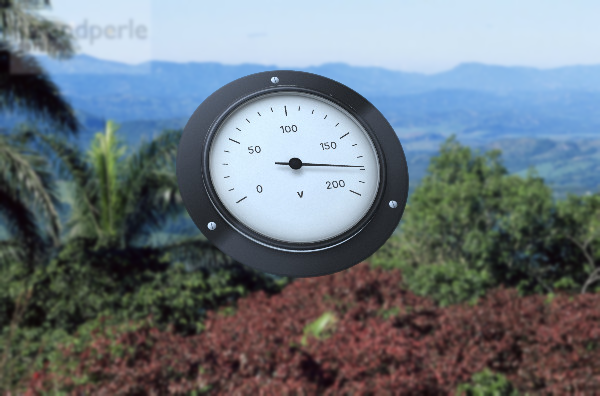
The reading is V 180
